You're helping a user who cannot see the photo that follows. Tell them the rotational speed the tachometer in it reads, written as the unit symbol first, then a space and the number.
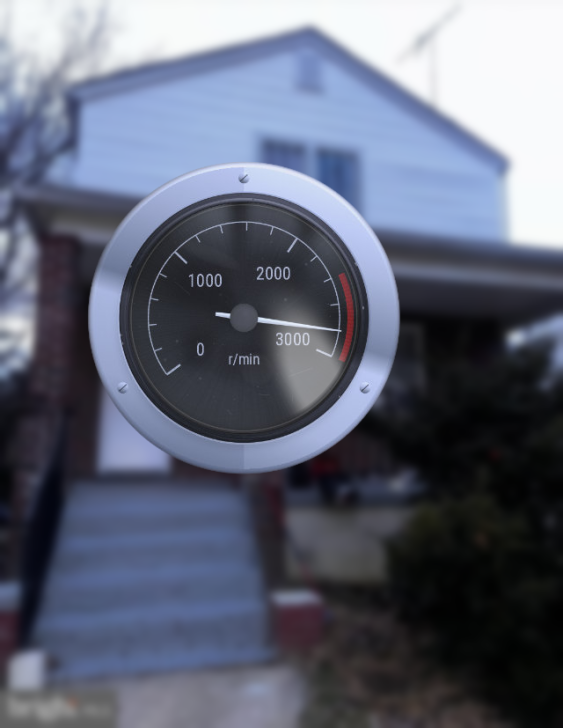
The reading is rpm 2800
